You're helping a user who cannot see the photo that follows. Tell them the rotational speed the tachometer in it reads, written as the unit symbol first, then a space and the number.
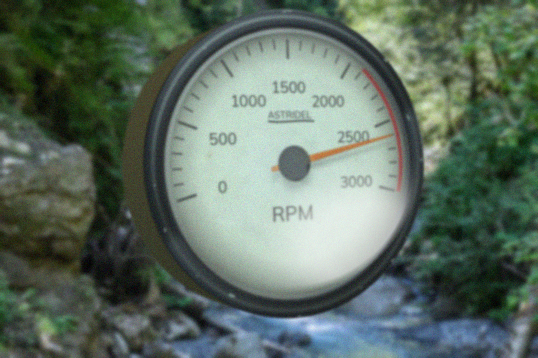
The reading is rpm 2600
